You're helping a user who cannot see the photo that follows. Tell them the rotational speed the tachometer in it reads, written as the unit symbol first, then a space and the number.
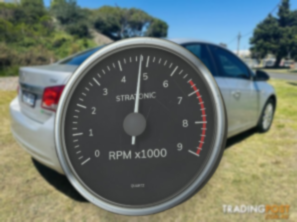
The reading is rpm 4800
